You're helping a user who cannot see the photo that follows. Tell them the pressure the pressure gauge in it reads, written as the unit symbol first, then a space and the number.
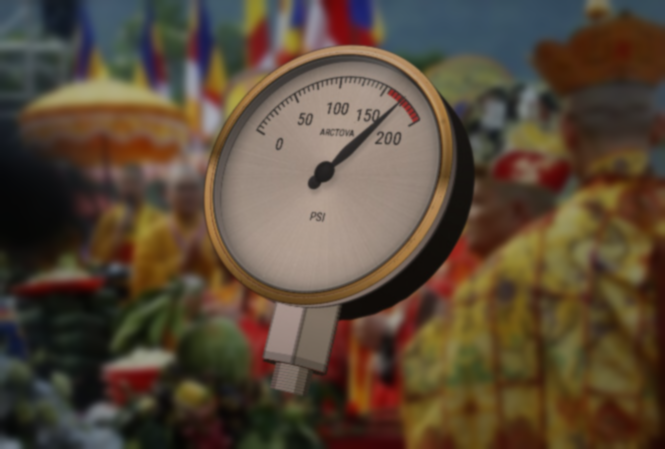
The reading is psi 175
